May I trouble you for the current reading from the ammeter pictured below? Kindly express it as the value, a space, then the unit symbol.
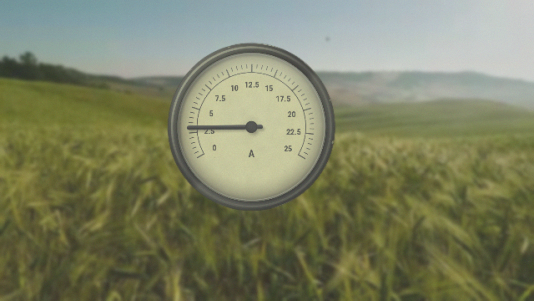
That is 3 A
